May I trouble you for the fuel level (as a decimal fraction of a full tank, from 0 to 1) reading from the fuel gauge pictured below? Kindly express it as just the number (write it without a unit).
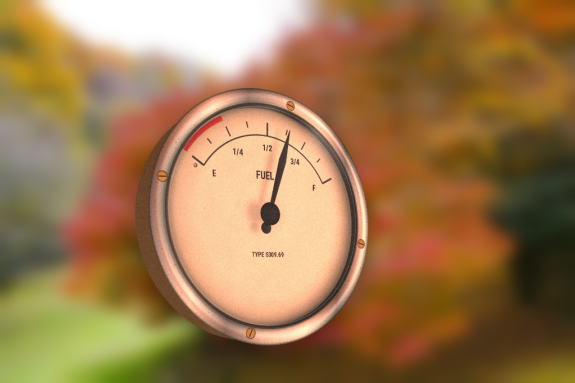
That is 0.625
